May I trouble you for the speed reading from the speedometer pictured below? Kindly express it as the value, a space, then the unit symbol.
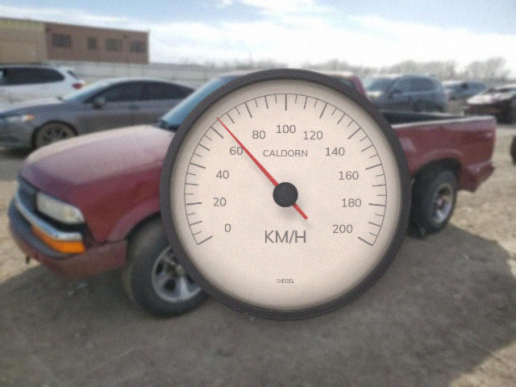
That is 65 km/h
